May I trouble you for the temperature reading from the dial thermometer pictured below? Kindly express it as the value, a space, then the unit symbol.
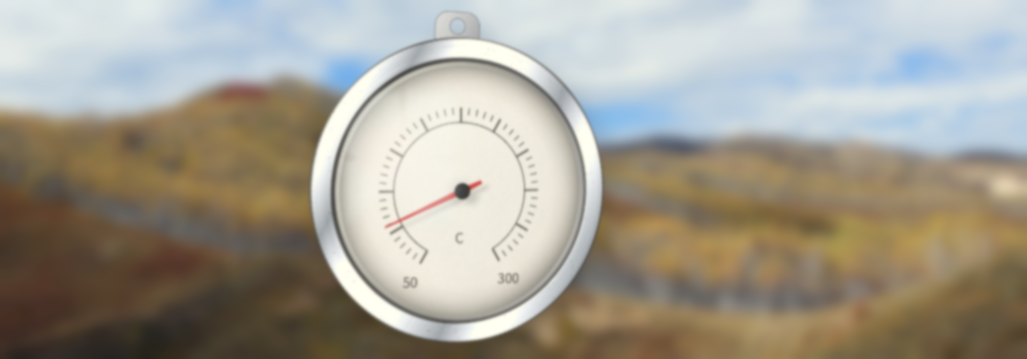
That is 80 °C
